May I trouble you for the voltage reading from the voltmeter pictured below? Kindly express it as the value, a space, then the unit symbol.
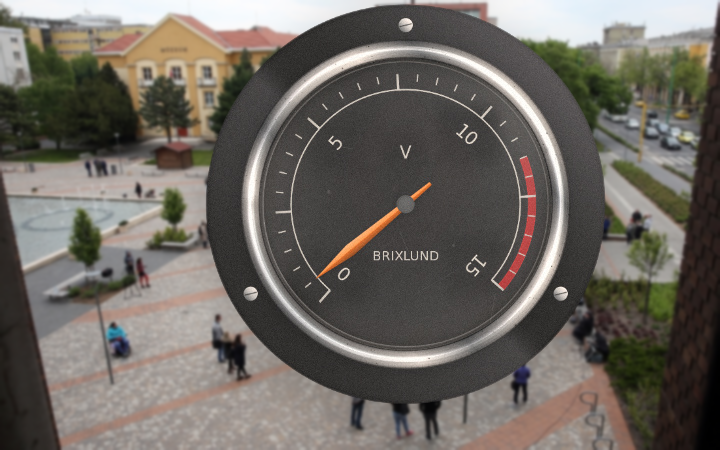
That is 0.5 V
